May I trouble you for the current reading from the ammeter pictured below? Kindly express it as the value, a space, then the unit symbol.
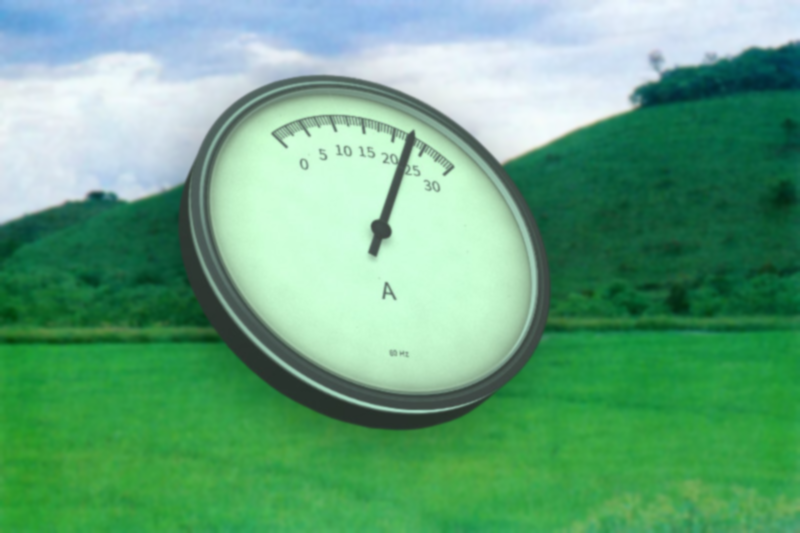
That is 22.5 A
